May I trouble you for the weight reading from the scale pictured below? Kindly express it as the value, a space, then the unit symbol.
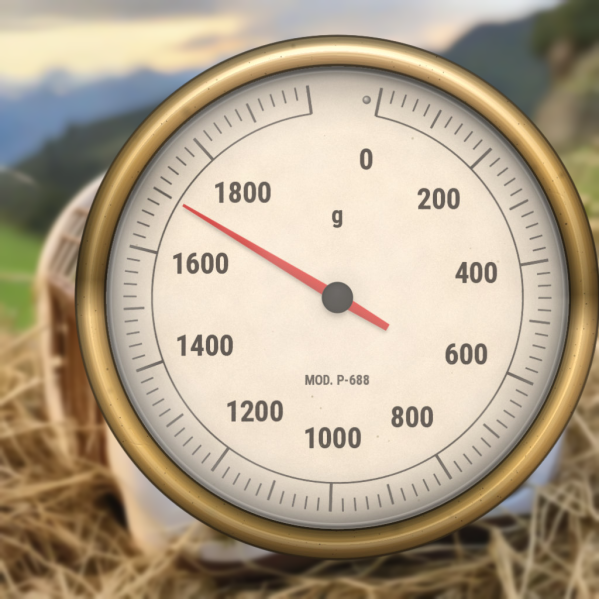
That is 1700 g
